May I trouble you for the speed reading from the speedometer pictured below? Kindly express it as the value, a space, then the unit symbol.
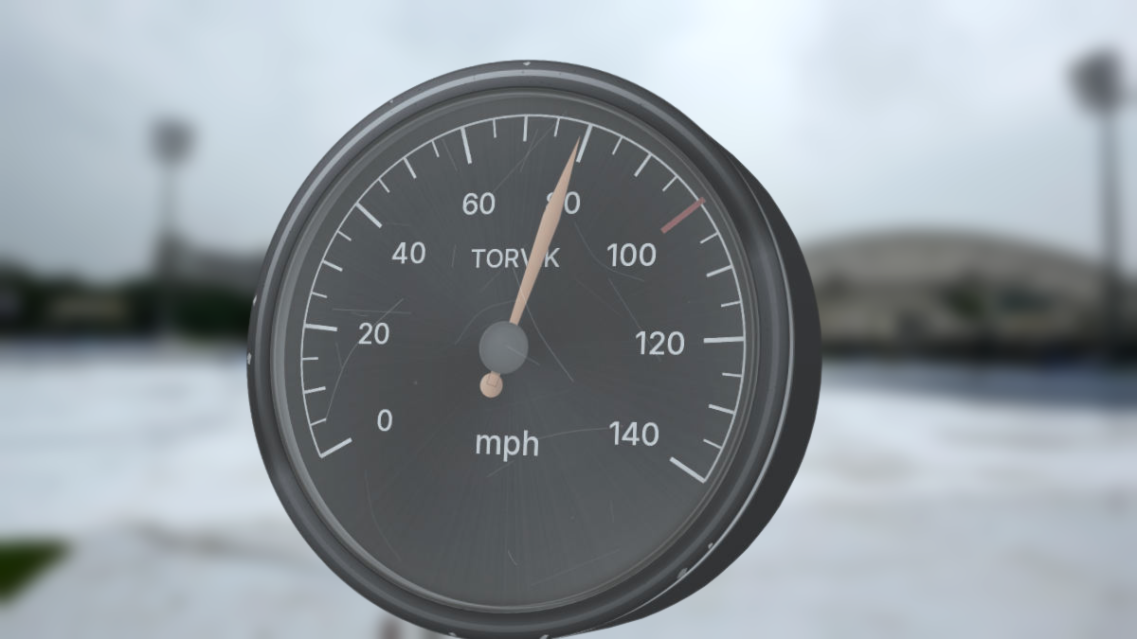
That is 80 mph
